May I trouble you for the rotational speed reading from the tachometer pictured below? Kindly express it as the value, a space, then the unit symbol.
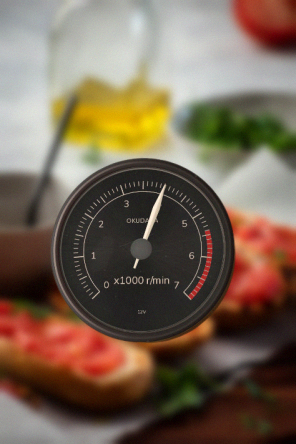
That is 4000 rpm
